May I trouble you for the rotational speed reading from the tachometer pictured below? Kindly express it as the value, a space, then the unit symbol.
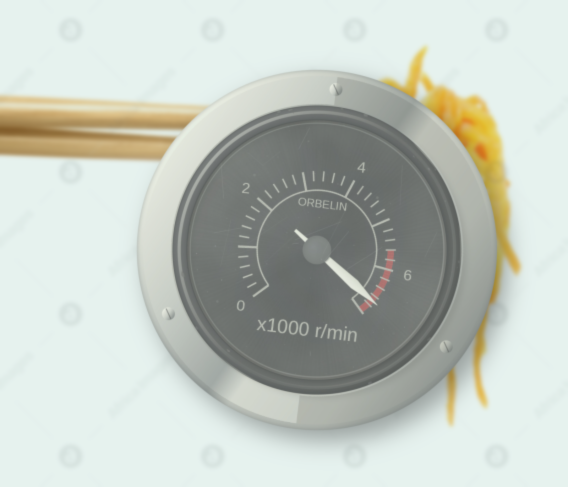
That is 6700 rpm
